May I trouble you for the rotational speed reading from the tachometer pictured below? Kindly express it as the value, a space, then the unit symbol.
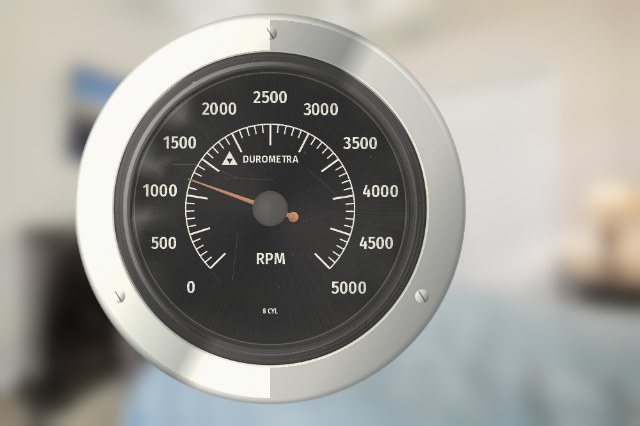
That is 1200 rpm
